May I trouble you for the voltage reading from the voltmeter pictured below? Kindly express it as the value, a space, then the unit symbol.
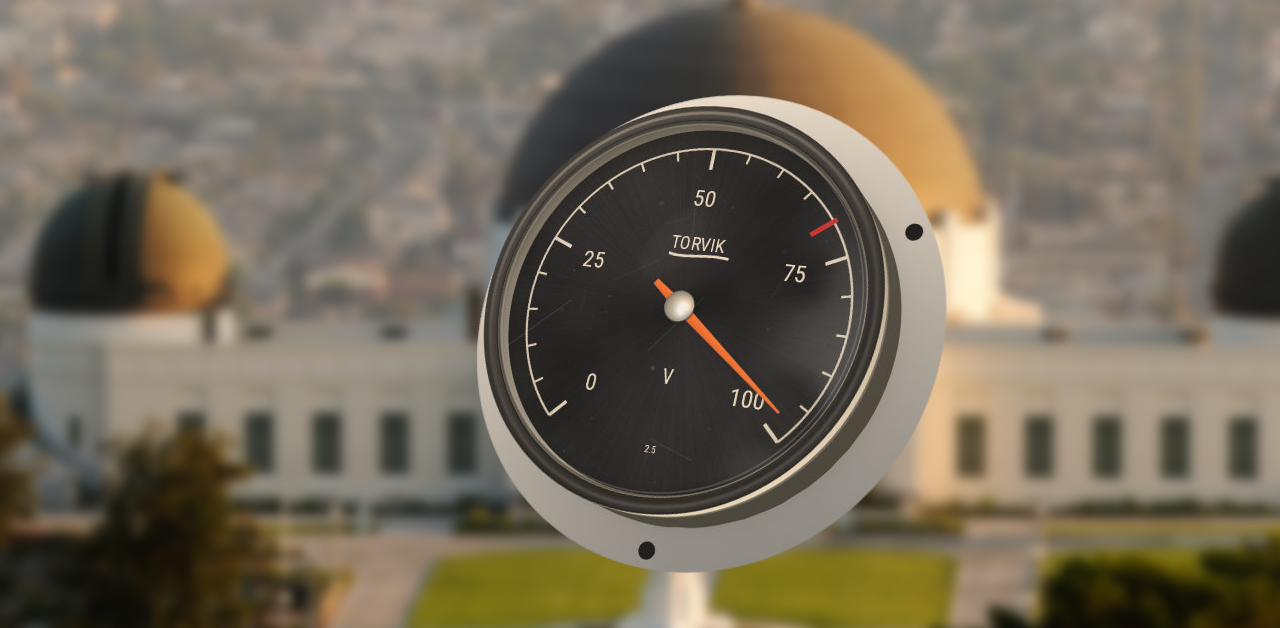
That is 97.5 V
